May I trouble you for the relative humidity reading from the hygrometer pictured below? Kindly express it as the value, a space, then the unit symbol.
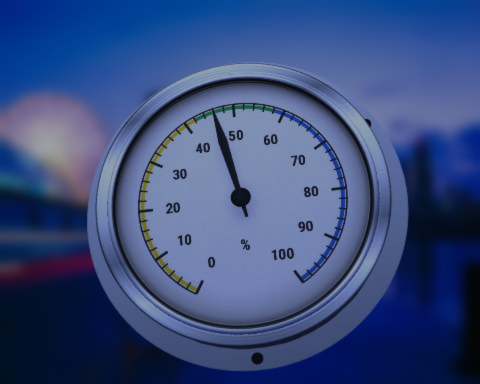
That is 46 %
